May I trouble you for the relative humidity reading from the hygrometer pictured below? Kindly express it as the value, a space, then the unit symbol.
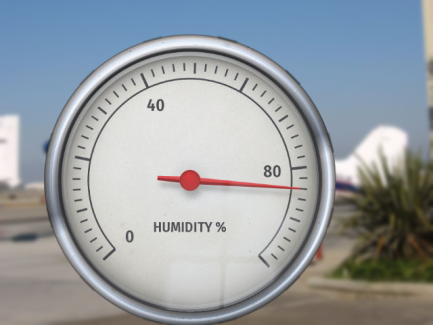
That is 84 %
